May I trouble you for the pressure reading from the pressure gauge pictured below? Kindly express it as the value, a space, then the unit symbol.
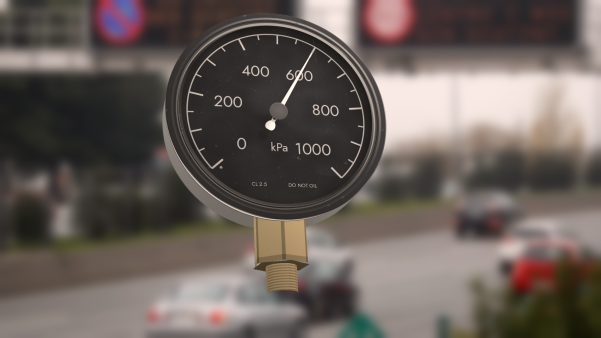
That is 600 kPa
